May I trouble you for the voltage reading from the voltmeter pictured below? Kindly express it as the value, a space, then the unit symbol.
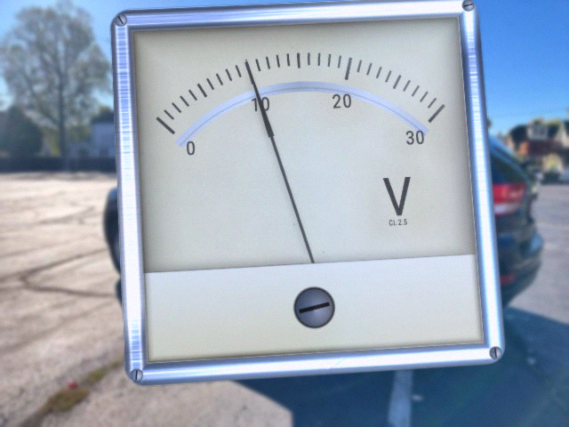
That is 10 V
